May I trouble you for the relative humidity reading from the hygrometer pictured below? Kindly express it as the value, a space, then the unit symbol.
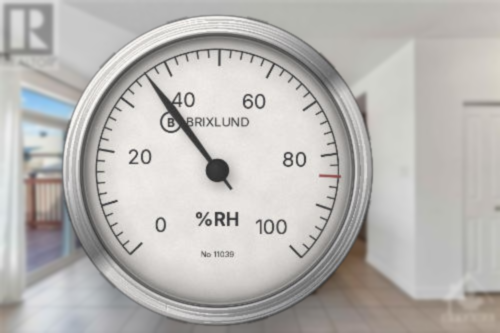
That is 36 %
